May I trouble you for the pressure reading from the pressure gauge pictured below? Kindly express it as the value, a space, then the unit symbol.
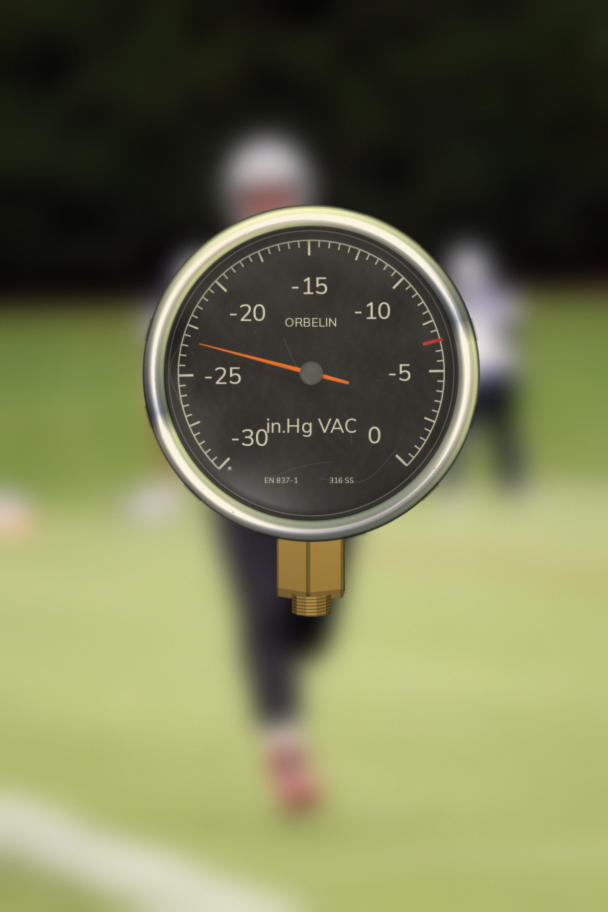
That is -23.25 inHg
